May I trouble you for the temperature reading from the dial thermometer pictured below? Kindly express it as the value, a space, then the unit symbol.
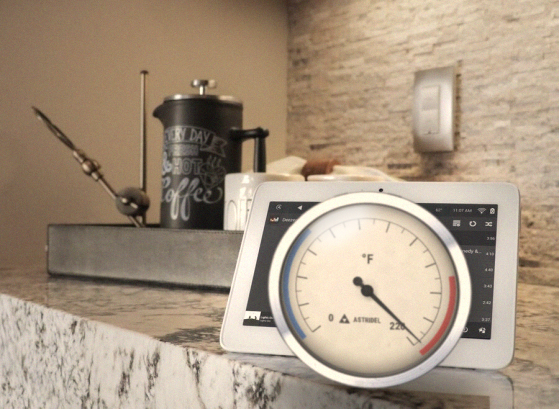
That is 215 °F
